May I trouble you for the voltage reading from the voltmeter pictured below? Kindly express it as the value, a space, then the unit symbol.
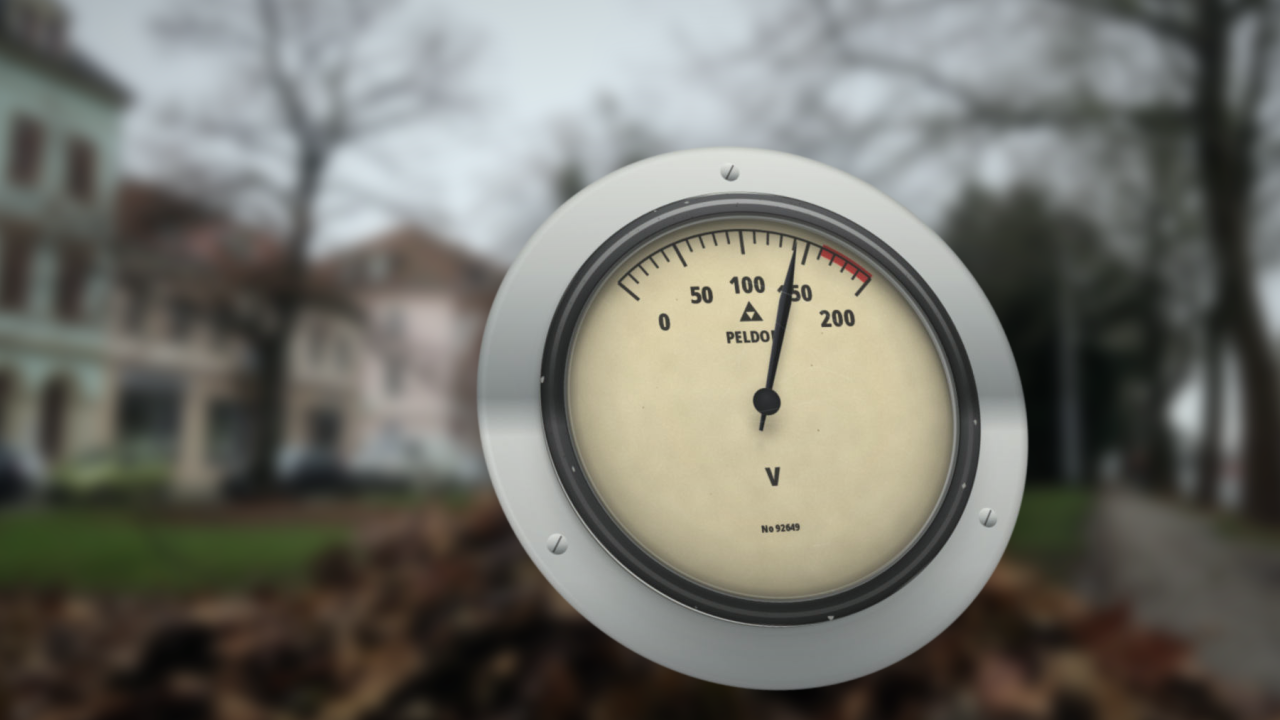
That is 140 V
